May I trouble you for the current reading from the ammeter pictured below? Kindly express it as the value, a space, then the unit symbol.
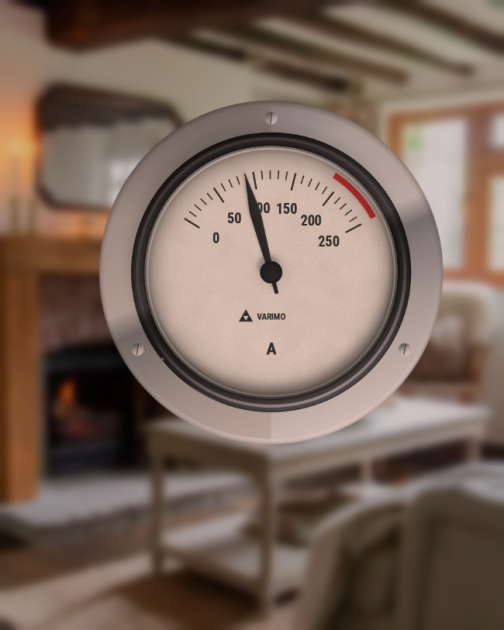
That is 90 A
